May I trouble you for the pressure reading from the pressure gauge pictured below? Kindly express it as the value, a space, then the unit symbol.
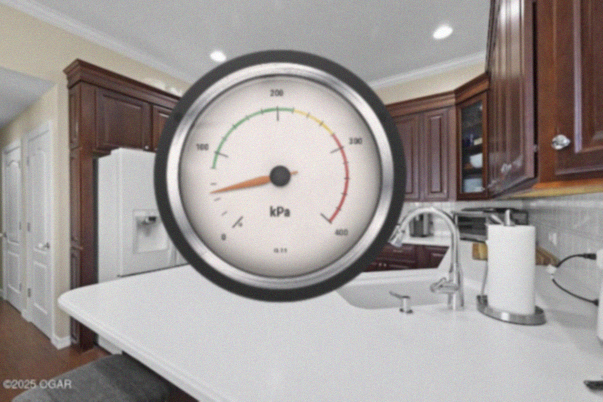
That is 50 kPa
